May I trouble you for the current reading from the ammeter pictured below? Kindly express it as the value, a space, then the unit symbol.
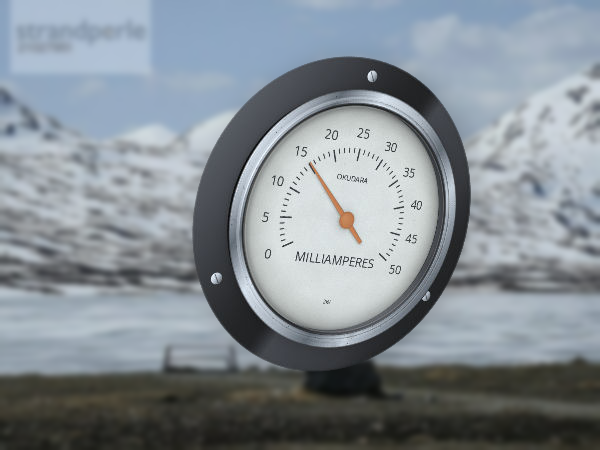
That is 15 mA
